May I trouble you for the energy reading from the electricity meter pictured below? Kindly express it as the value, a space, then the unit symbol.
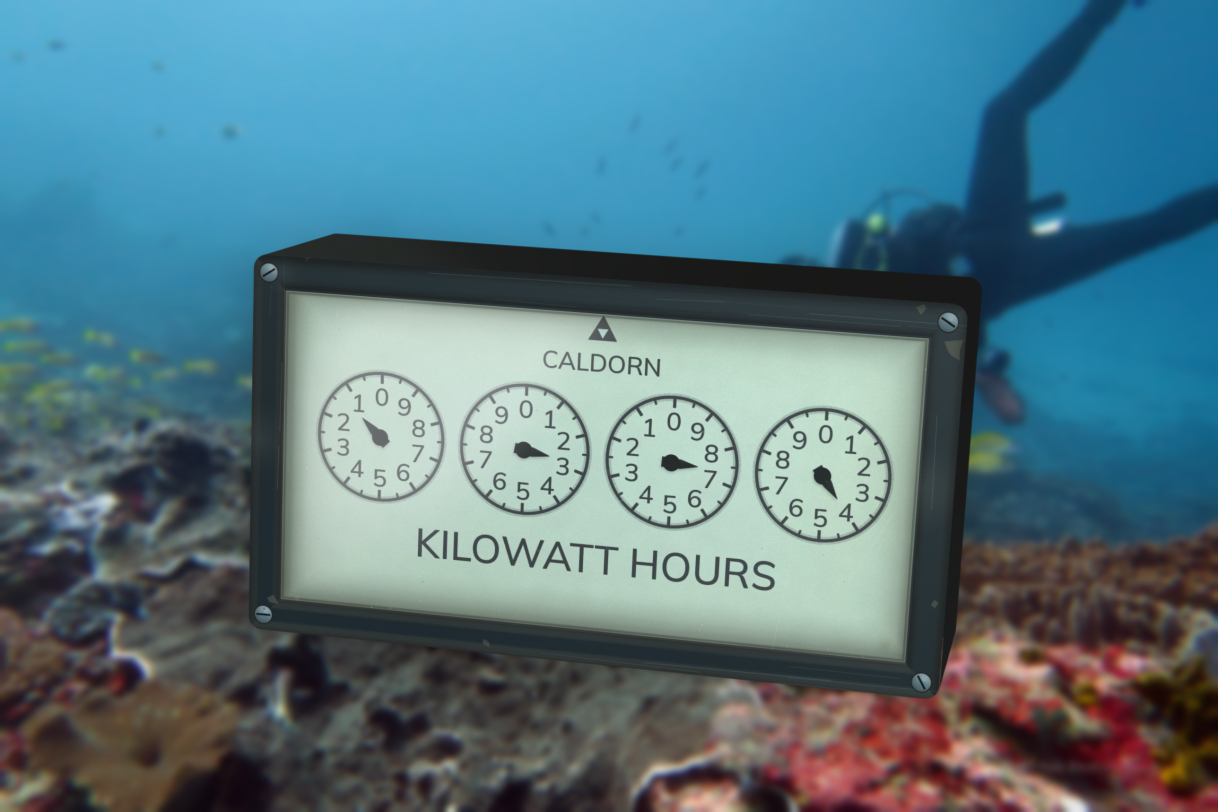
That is 1274 kWh
